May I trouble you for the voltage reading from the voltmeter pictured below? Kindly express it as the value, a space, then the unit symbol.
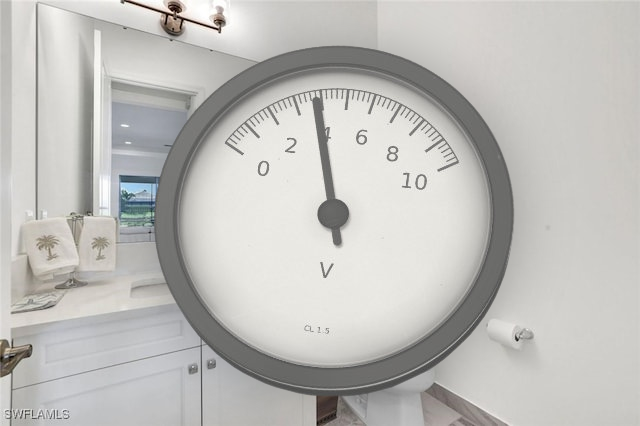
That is 3.8 V
